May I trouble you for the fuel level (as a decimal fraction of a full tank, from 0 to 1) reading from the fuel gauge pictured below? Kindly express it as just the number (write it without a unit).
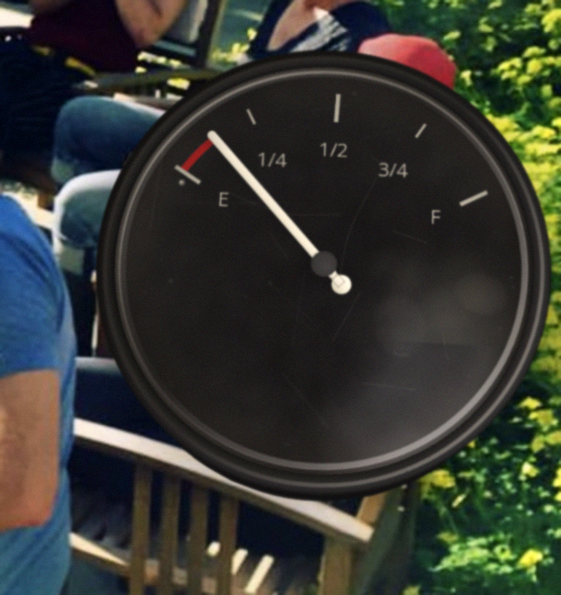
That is 0.125
